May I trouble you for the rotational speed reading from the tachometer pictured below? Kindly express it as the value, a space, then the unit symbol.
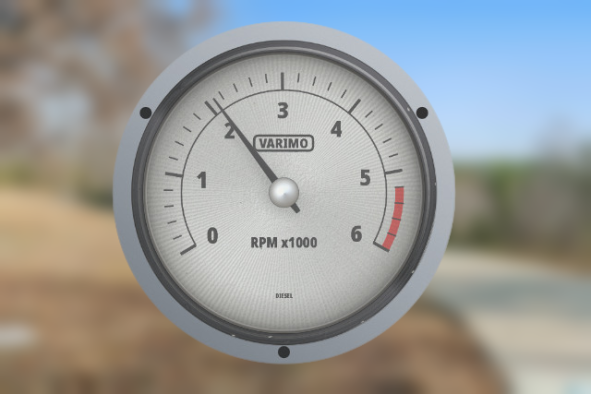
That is 2100 rpm
